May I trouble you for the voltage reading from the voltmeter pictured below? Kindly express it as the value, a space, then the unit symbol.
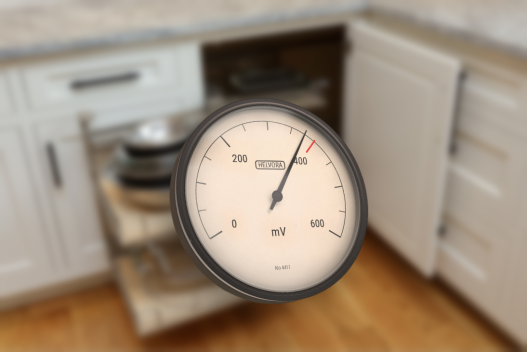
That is 375 mV
